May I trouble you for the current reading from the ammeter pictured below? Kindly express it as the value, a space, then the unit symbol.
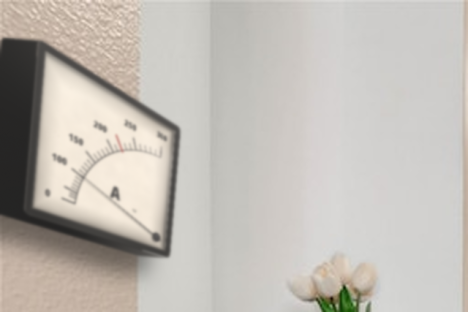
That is 100 A
